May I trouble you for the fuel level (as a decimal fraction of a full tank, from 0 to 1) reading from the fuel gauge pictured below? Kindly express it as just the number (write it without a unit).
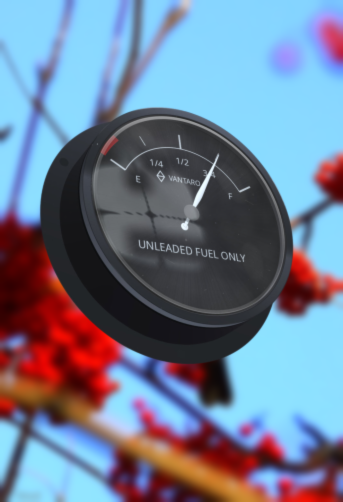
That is 0.75
